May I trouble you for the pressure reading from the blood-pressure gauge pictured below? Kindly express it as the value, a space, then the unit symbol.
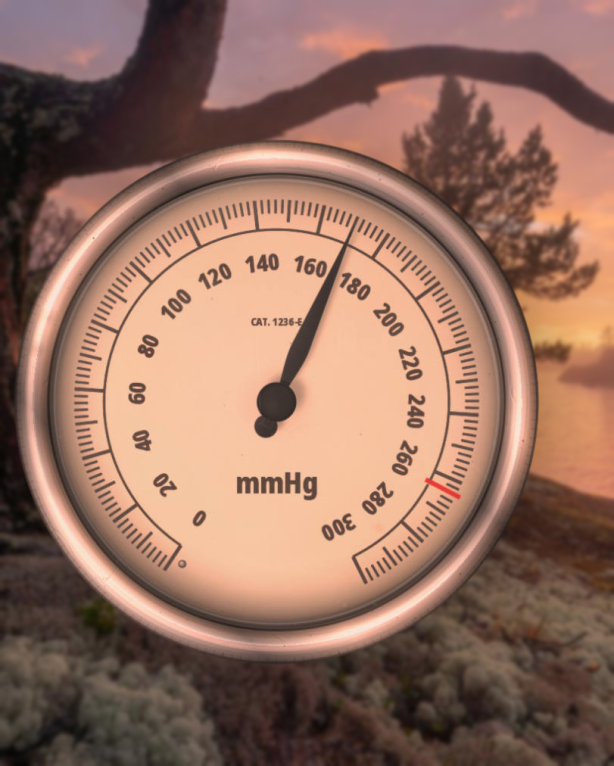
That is 170 mmHg
